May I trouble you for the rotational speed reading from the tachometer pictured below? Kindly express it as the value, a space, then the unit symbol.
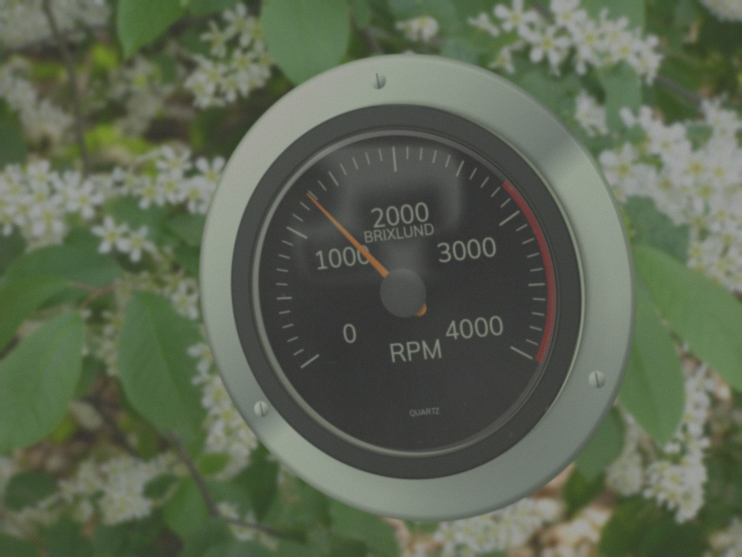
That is 1300 rpm
